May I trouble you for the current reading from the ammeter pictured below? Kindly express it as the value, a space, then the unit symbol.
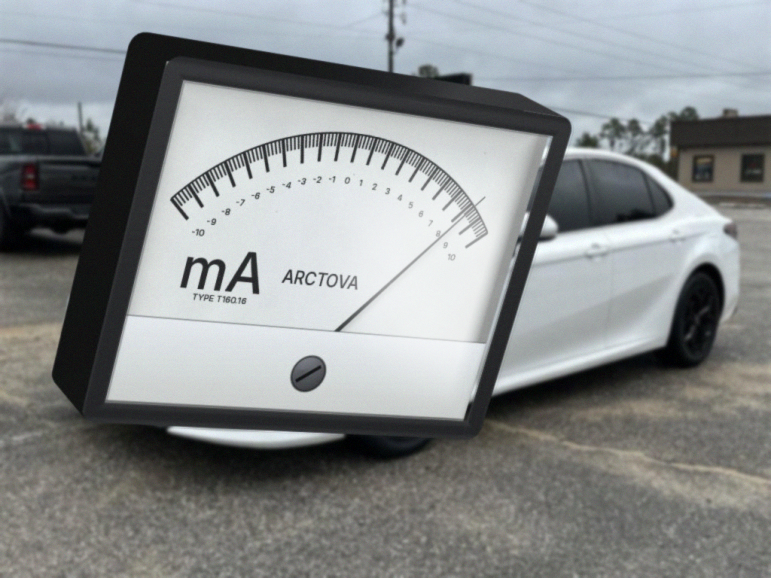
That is 8 mA
